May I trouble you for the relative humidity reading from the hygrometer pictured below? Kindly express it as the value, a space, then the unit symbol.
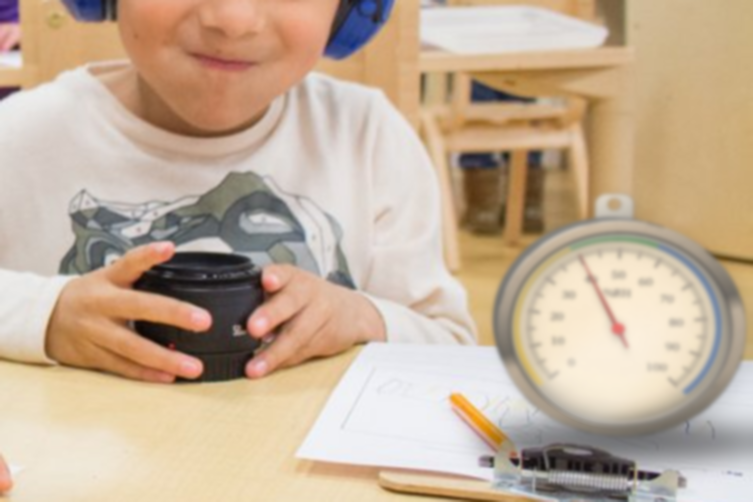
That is 40 %
